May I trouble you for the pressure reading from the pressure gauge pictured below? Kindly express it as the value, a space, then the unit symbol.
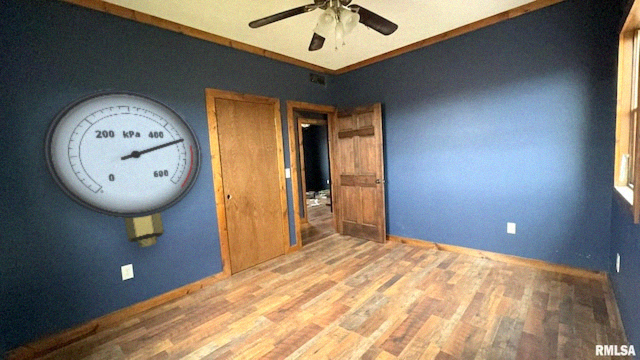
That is 460 kPa
